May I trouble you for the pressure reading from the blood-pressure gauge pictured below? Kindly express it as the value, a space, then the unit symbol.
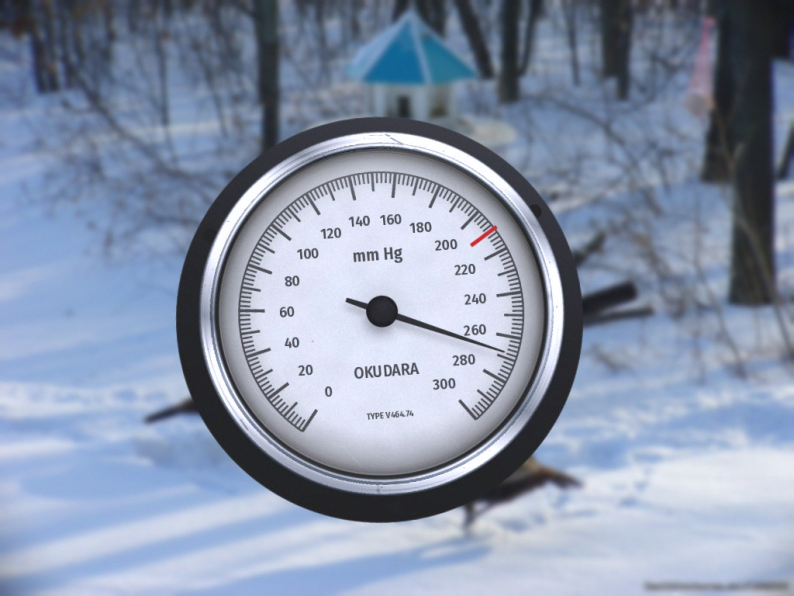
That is 268 mmHg
